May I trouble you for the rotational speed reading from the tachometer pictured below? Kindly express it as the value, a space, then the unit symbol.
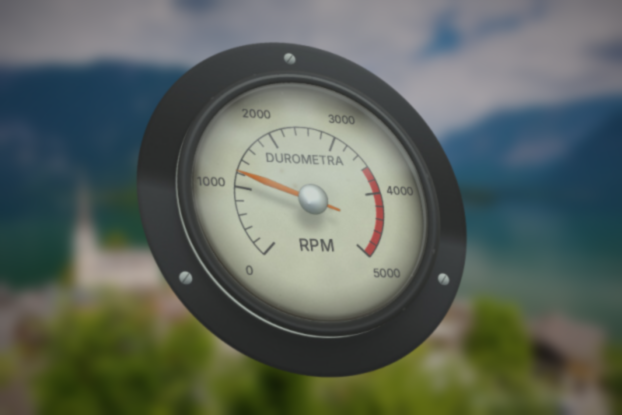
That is 1200 rpm
